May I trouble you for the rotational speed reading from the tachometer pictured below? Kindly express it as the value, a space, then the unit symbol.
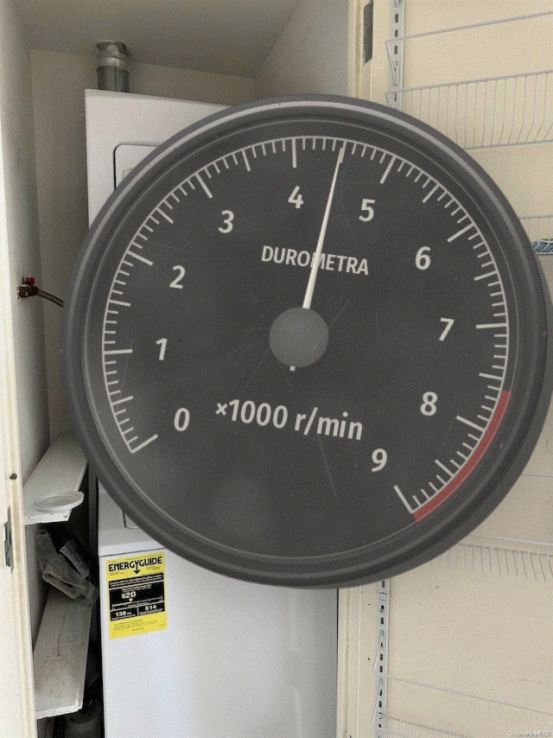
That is 4500 rpm
